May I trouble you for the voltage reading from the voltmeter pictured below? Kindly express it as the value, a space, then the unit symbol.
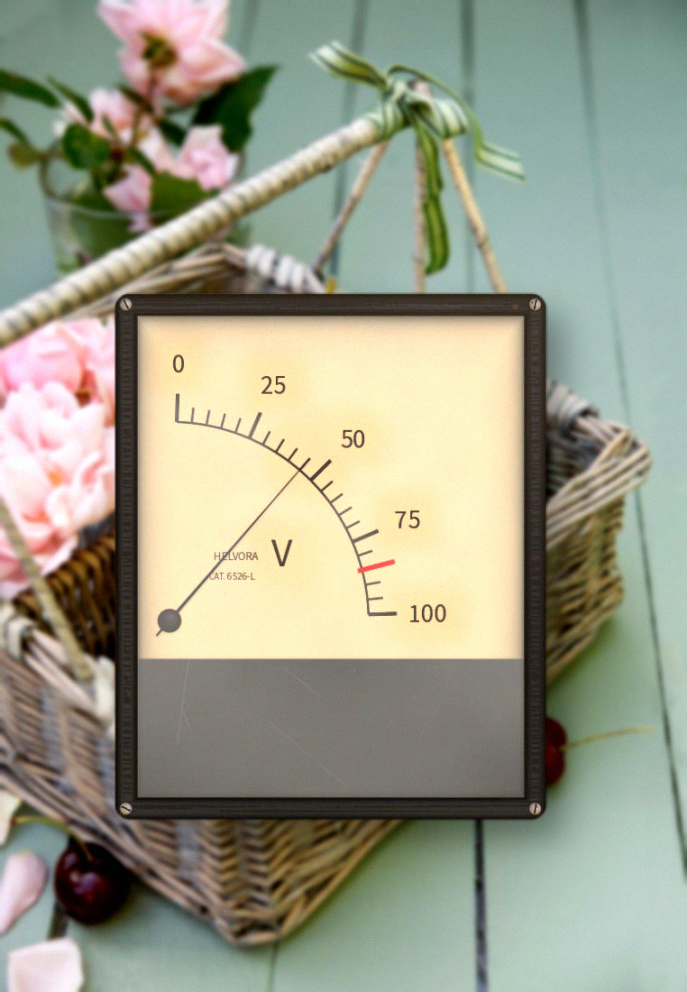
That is 45 V
